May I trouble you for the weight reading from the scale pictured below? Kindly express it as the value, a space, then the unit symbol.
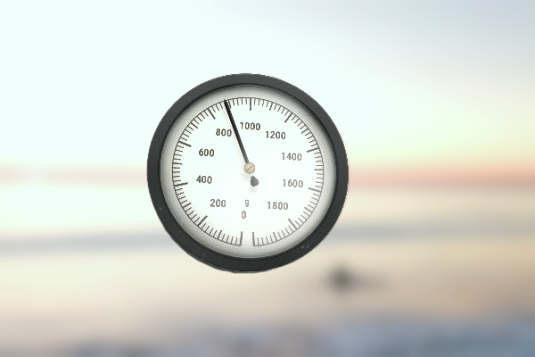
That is 880 g
